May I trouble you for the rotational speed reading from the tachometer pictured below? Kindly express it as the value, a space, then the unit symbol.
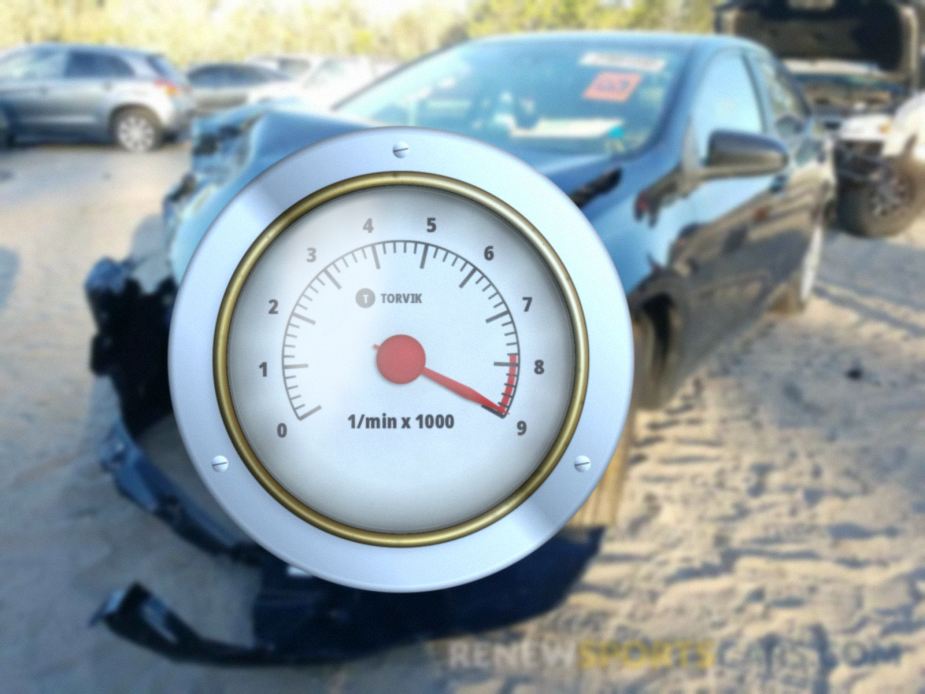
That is 8900 rpm
